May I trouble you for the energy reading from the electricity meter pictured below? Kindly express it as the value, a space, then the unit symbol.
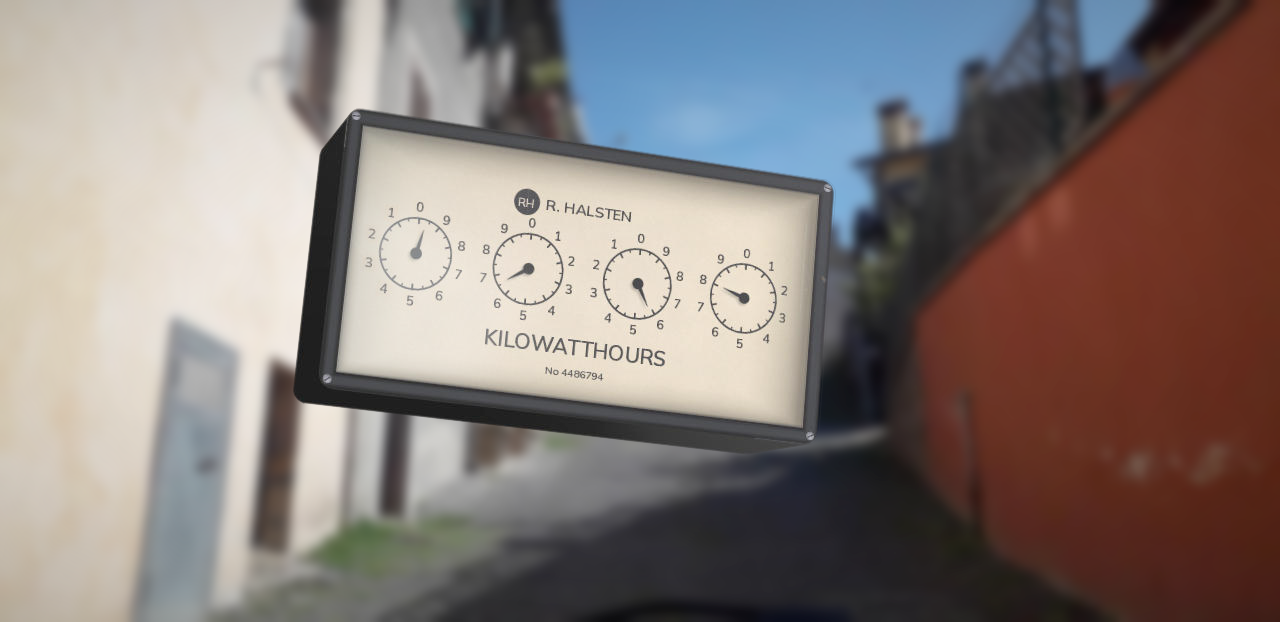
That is 9658 kWh
